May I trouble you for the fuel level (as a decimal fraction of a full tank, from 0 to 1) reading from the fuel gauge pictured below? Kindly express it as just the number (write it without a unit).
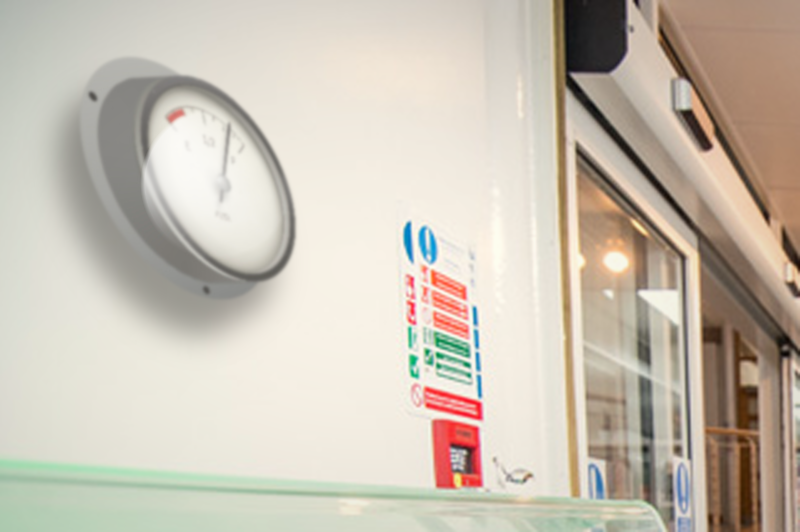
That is 0.75
